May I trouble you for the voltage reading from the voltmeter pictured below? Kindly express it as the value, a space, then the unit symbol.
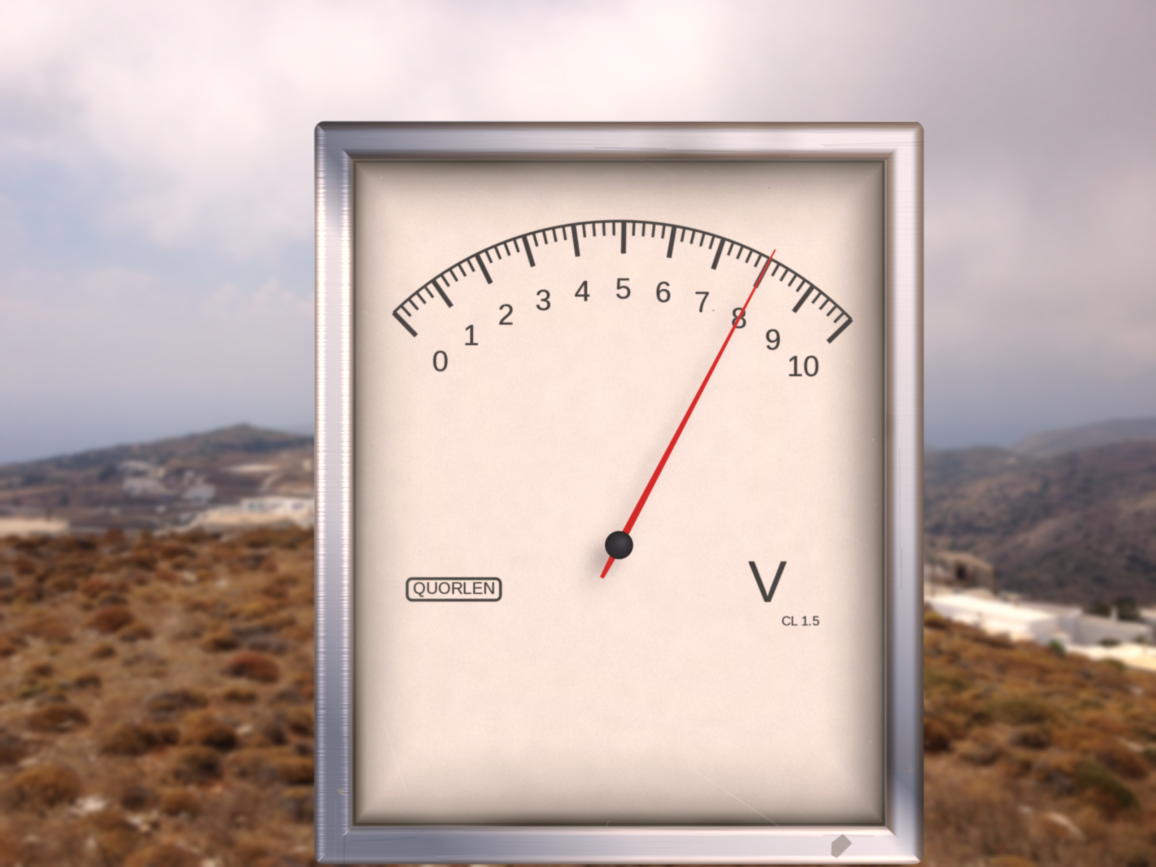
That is 8 V
